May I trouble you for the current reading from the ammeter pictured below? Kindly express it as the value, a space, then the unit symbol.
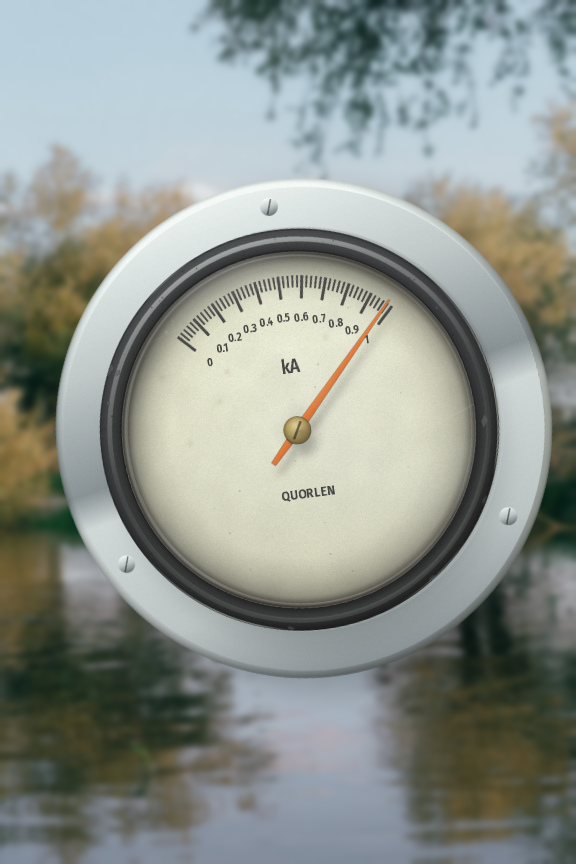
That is 0.98 kA
